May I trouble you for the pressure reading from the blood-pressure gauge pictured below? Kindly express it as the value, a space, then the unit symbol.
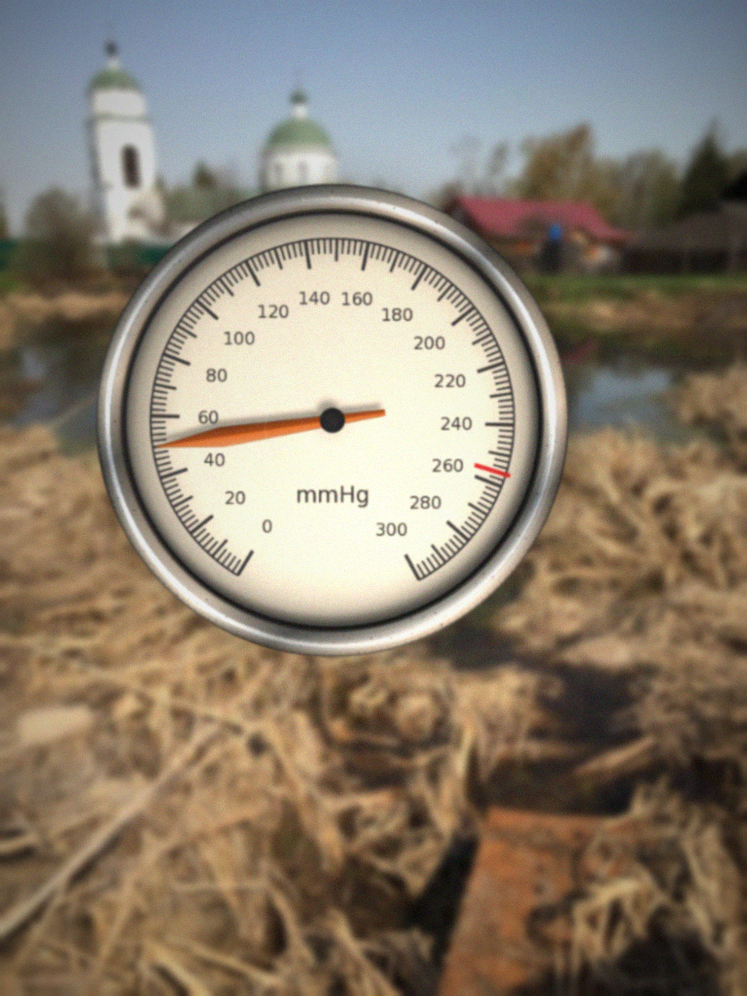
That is 50 mmHg
